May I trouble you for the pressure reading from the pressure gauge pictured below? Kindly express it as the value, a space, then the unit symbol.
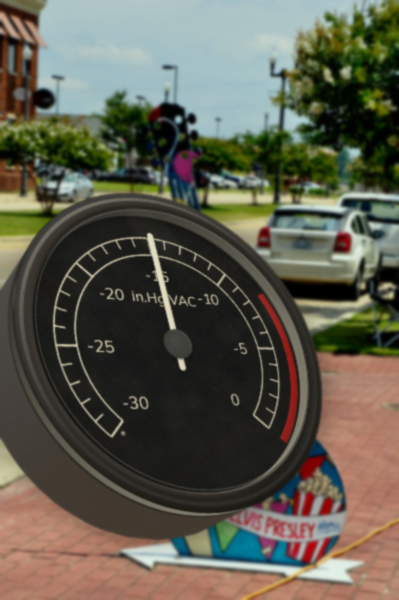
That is -15 inHg
